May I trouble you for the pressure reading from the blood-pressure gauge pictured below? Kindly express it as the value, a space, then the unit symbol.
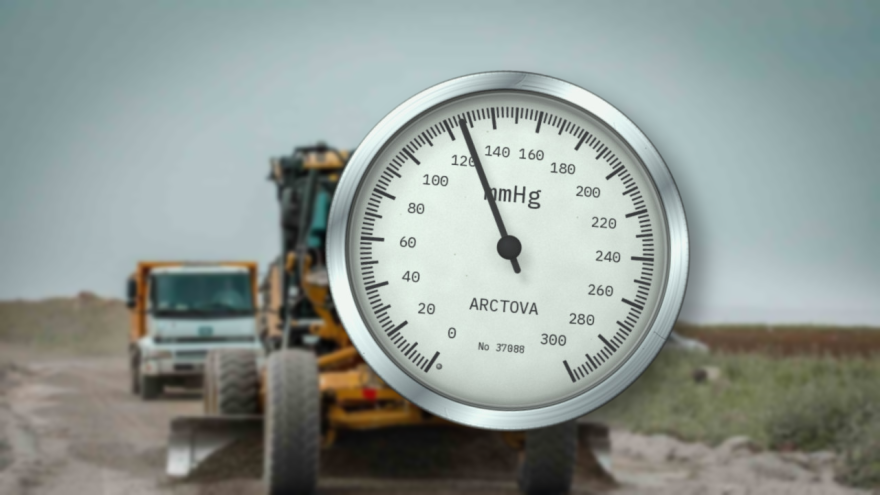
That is 126 mmHg
